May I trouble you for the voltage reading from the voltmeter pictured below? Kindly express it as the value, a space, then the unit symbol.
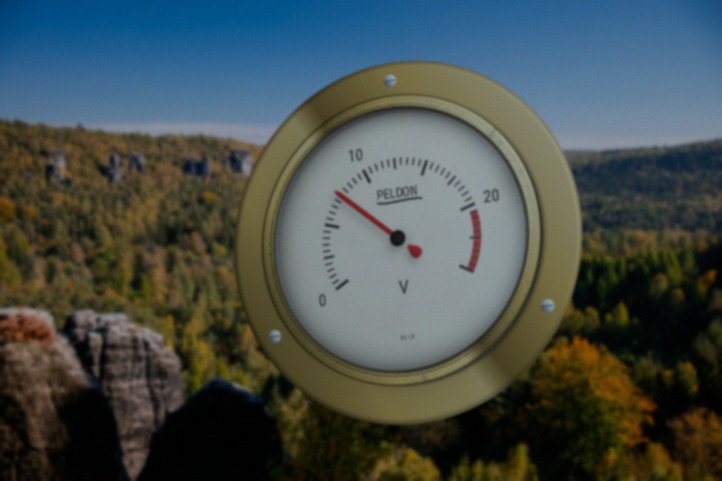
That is 7.5 V
